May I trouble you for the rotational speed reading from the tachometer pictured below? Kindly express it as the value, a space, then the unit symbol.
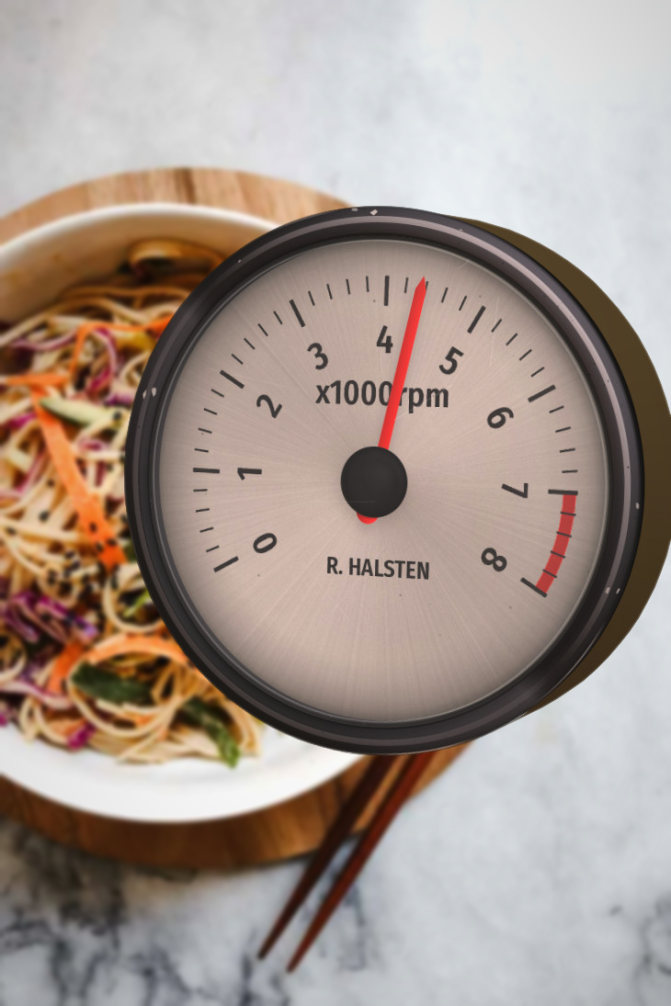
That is 4400 rpm
